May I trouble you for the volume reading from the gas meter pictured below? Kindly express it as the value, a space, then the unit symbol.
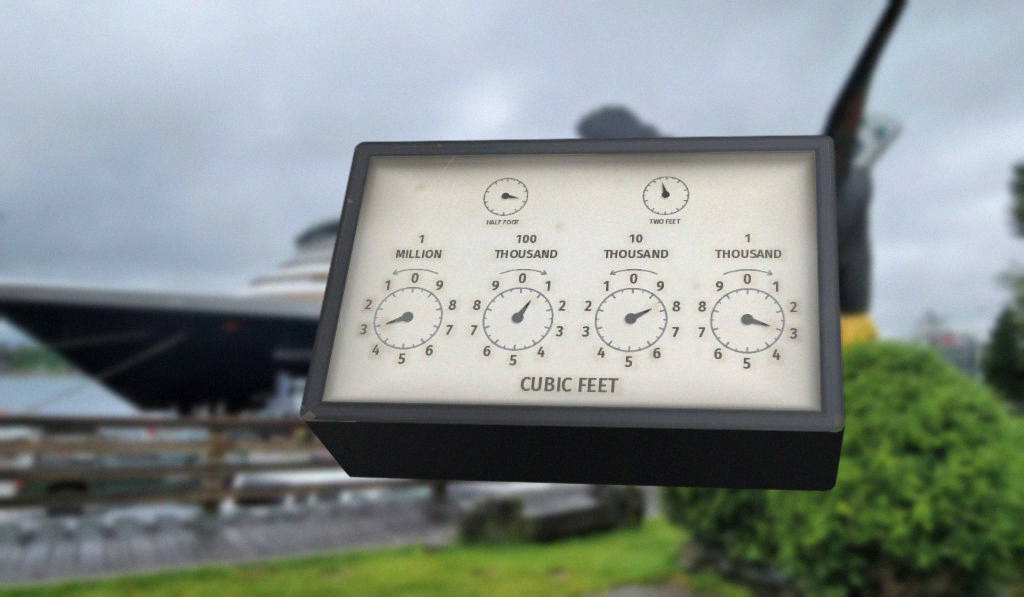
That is 308300 ft³
